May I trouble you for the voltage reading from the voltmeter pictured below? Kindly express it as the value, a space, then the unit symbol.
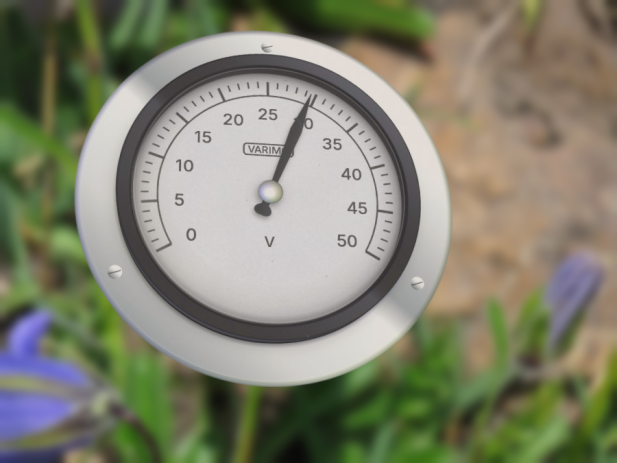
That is 29.5 V
